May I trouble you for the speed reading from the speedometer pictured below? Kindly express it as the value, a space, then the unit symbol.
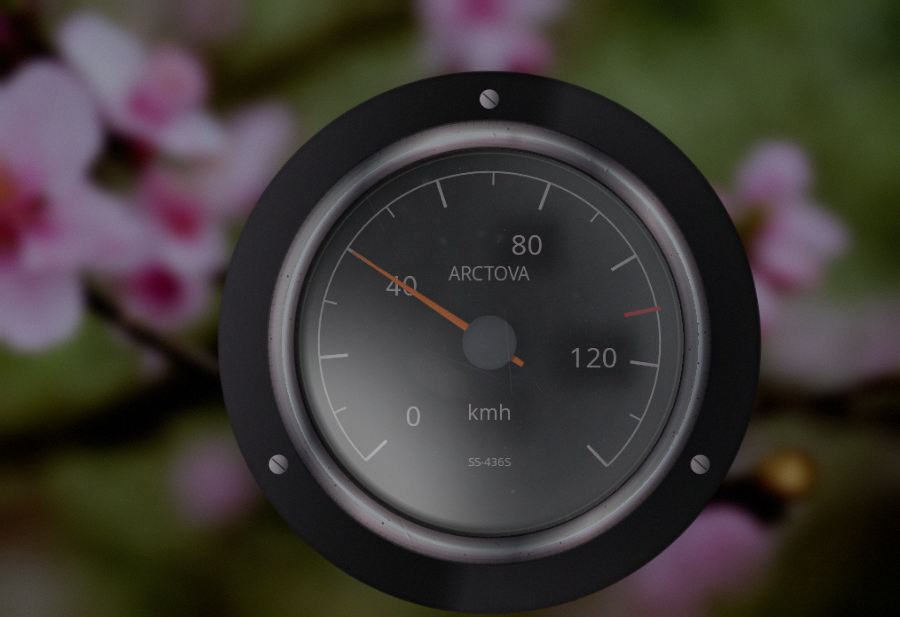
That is 40 km/h
